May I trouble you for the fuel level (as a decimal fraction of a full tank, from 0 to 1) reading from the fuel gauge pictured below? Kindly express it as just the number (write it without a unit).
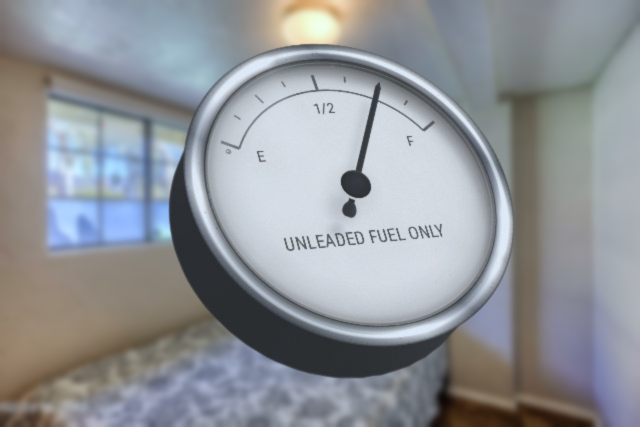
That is 0.75
